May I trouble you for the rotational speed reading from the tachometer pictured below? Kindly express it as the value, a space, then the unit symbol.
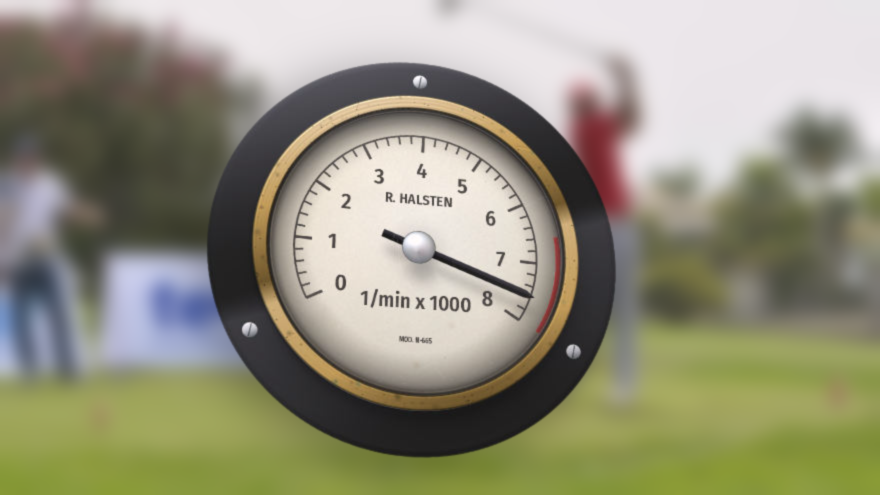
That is 7600 rpm
